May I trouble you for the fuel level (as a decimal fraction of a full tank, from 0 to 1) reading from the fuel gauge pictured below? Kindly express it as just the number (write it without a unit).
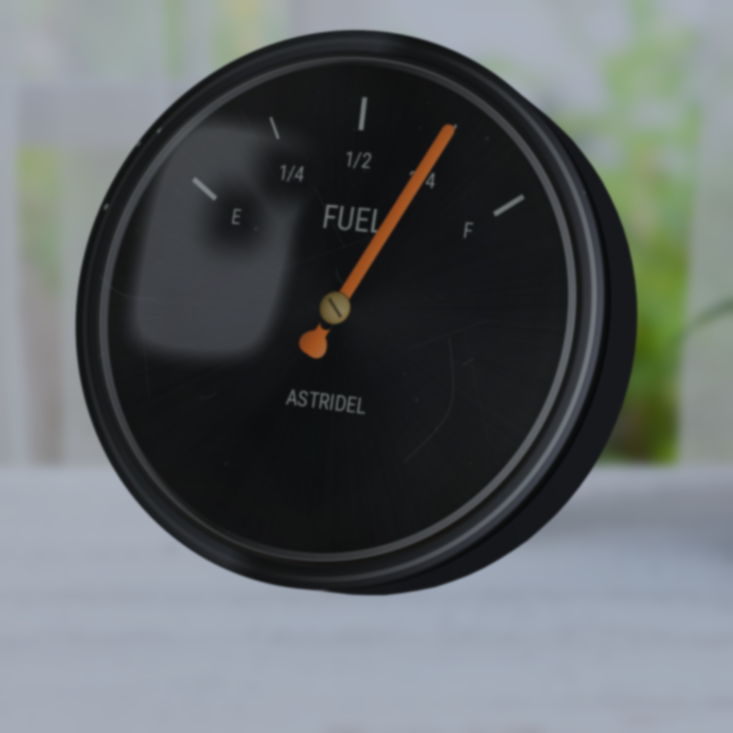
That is 0.75
